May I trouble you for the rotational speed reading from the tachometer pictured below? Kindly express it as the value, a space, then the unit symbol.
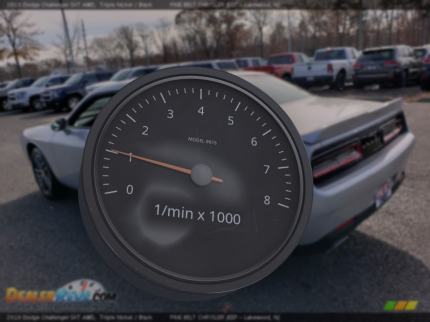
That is 1000 rpm
